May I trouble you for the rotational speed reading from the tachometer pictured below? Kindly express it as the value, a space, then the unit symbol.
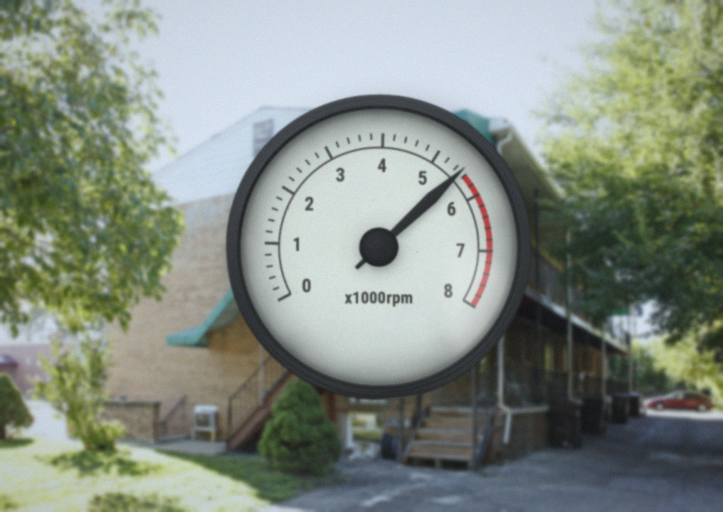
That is 5500 rpm
